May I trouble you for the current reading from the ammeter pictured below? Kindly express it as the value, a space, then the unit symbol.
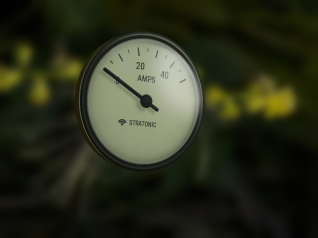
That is 0 A
